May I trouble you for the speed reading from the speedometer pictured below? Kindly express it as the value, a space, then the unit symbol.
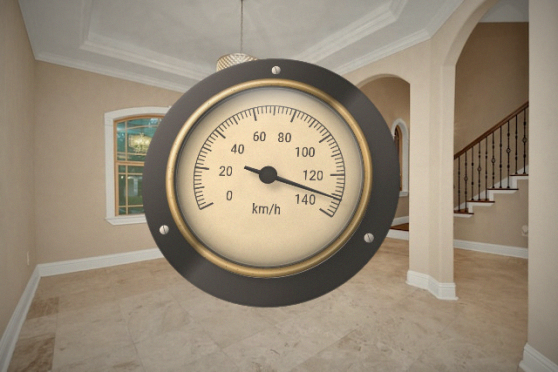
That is 132 km/h
